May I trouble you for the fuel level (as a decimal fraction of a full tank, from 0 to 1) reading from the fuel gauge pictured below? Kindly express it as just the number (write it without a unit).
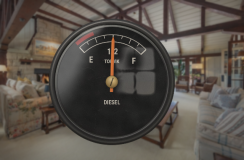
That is 0.5
